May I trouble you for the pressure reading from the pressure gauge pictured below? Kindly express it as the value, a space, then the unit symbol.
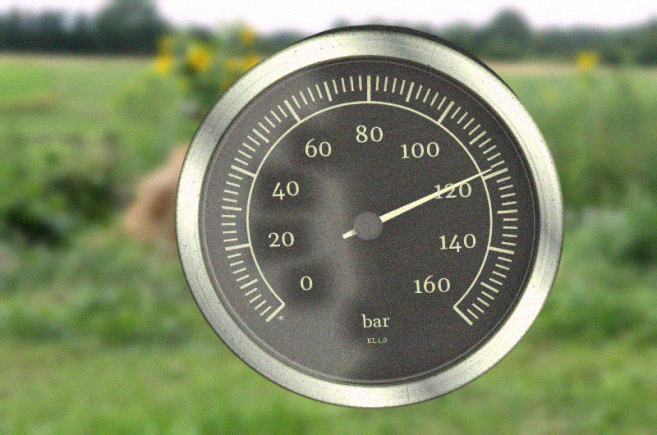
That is 118 bar
